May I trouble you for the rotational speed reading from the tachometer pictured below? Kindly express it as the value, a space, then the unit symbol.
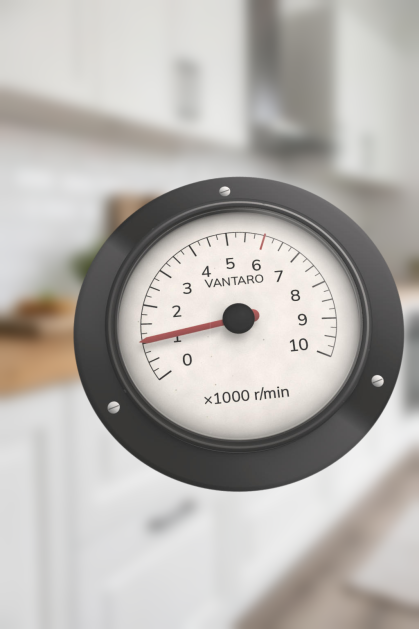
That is 1000 rpm
